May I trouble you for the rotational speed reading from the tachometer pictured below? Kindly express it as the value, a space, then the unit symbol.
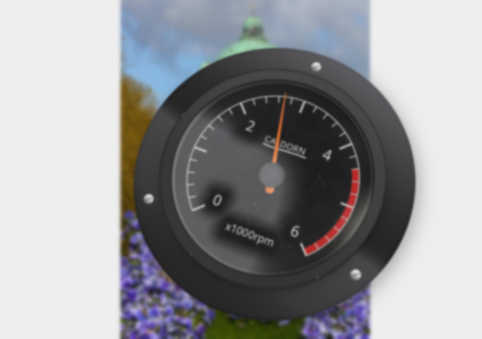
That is 2700 rpm
